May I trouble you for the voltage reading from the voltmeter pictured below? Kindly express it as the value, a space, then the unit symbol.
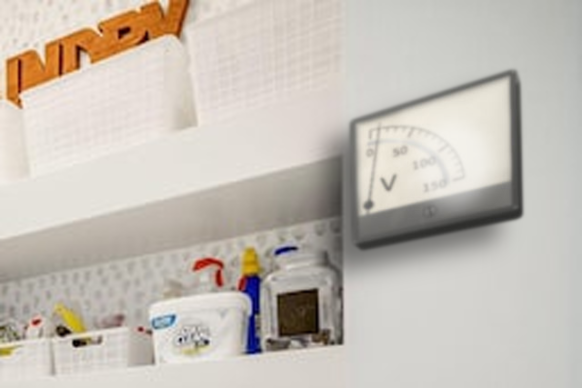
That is 10 V
